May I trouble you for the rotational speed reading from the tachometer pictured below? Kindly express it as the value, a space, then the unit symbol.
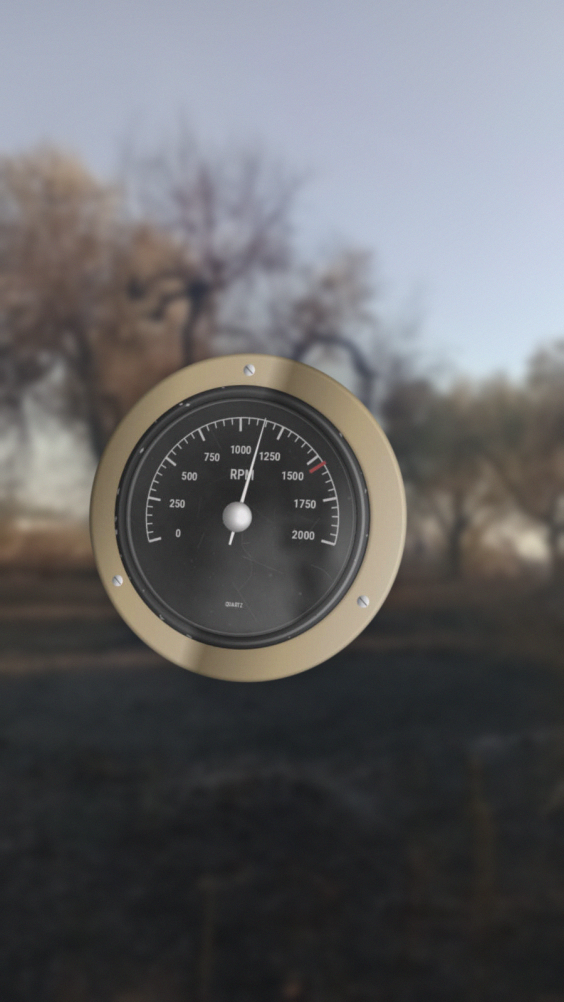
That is 1150 rpm
